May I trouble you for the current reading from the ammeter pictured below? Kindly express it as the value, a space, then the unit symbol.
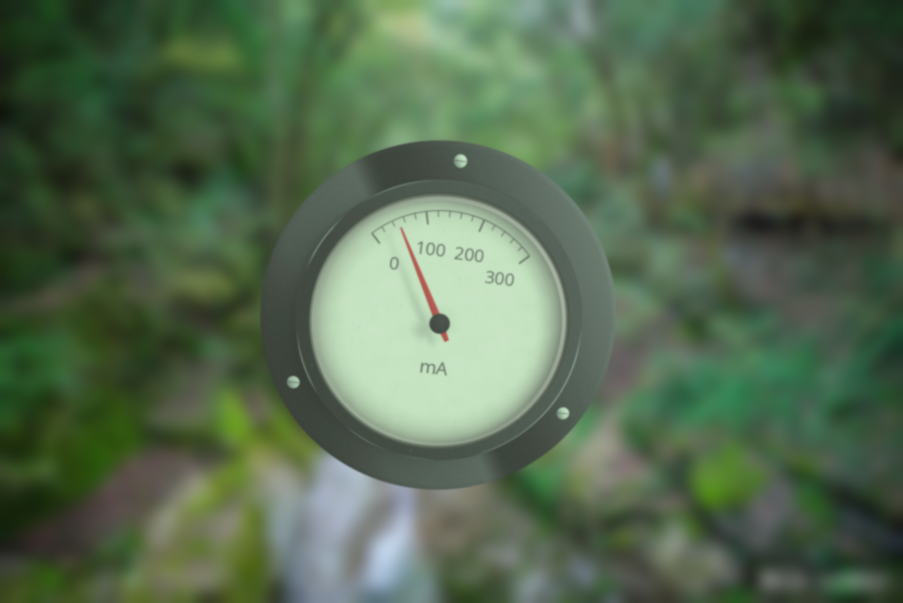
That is 50 mA
